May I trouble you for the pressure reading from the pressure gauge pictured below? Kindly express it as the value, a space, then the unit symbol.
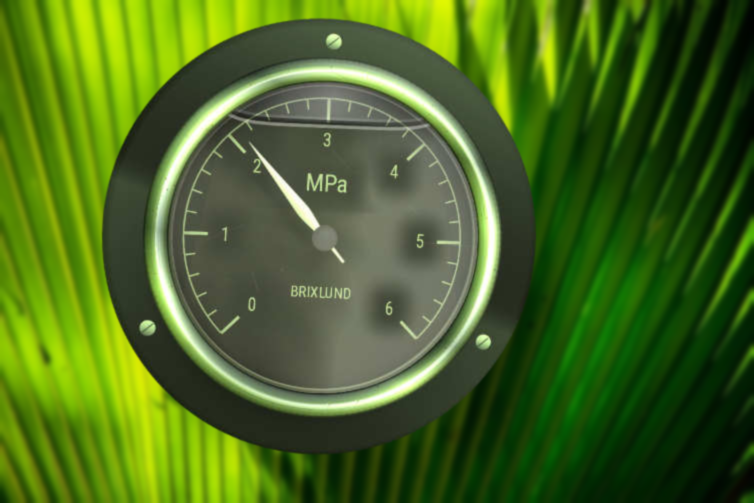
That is 2.1 MPa
